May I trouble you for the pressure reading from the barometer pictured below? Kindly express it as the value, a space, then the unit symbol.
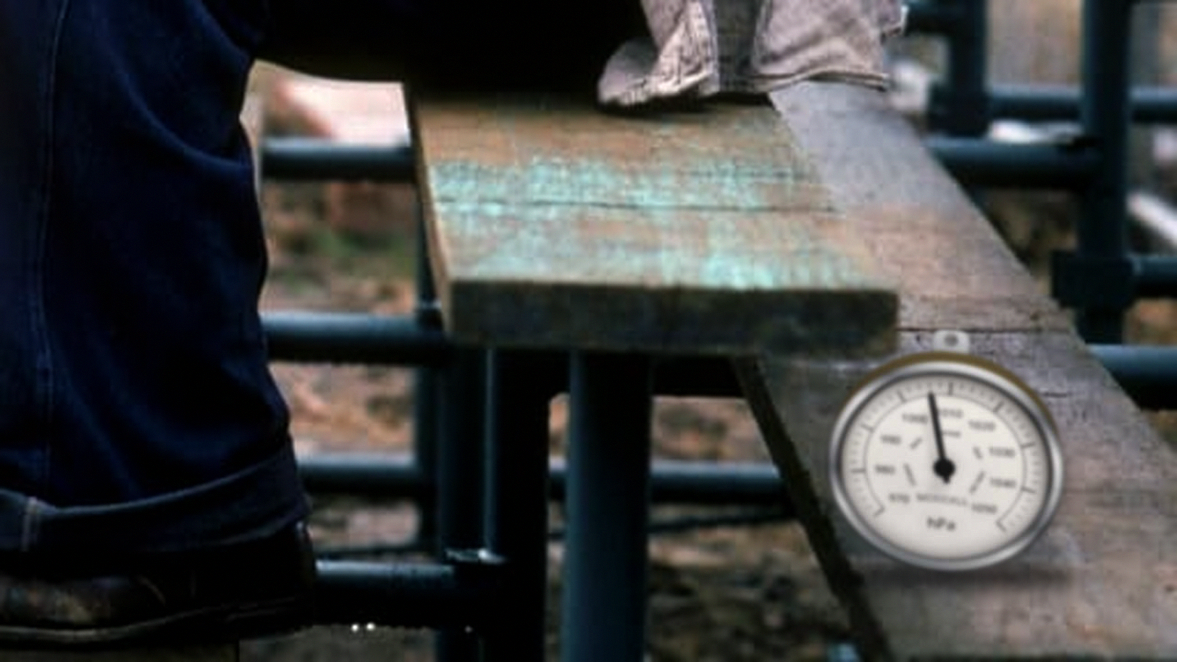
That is 1006 hPa
